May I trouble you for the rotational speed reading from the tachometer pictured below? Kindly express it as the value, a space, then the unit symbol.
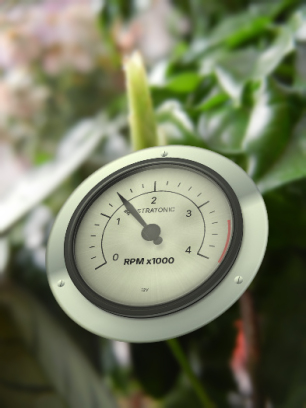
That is 1400 rpm
